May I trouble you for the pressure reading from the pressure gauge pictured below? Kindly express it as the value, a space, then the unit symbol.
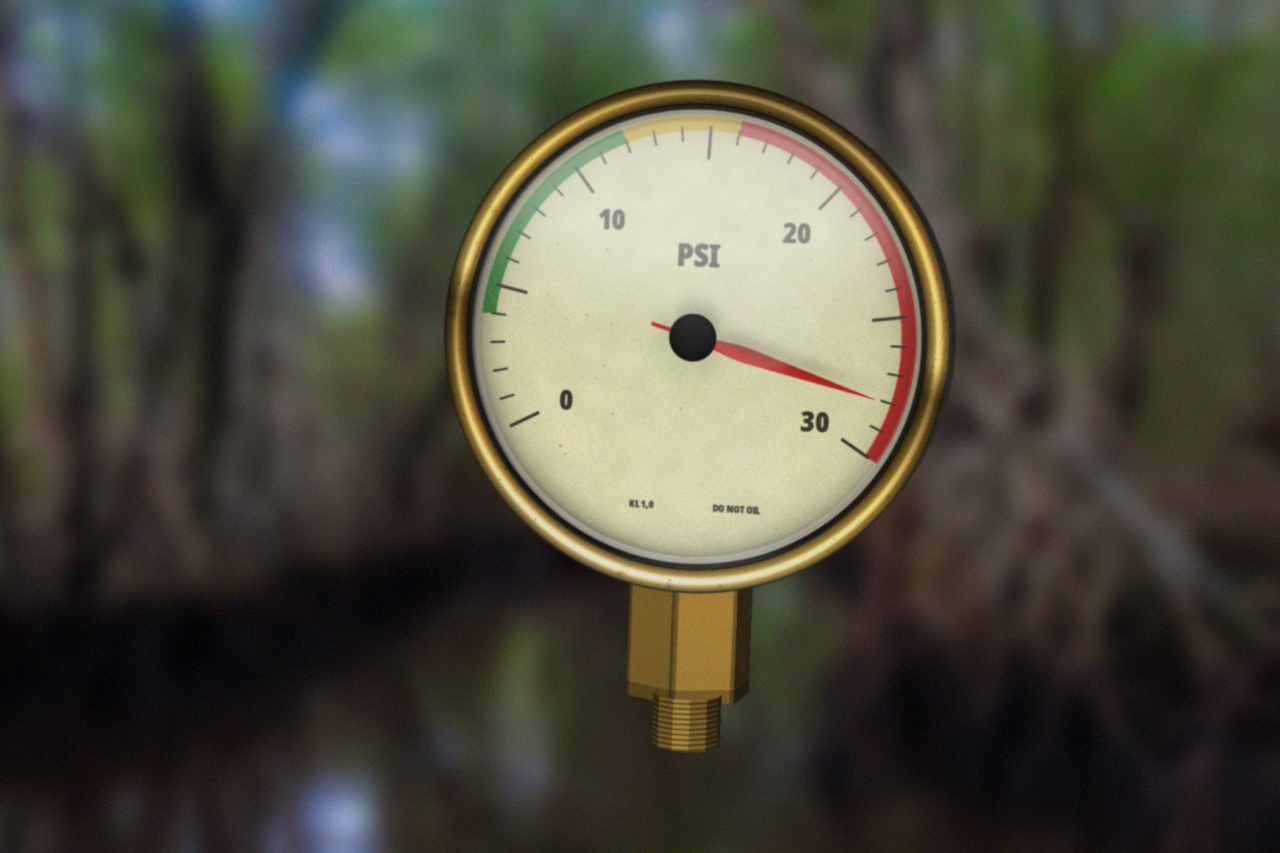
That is 28 psi
